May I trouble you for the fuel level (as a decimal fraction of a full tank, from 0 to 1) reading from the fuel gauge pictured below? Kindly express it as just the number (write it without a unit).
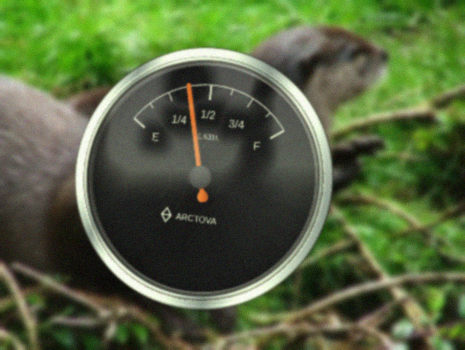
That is 0.375
